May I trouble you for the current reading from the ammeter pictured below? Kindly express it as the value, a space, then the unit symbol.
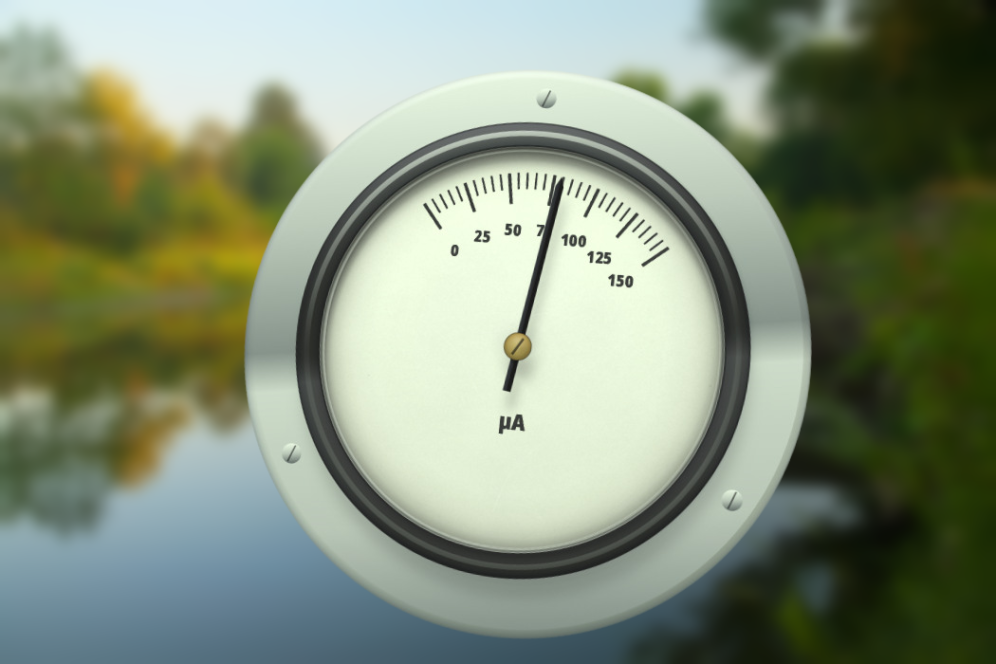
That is 80 µA
